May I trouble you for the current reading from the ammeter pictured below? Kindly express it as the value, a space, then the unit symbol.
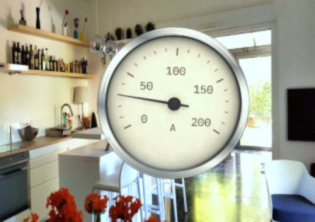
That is 30 A
